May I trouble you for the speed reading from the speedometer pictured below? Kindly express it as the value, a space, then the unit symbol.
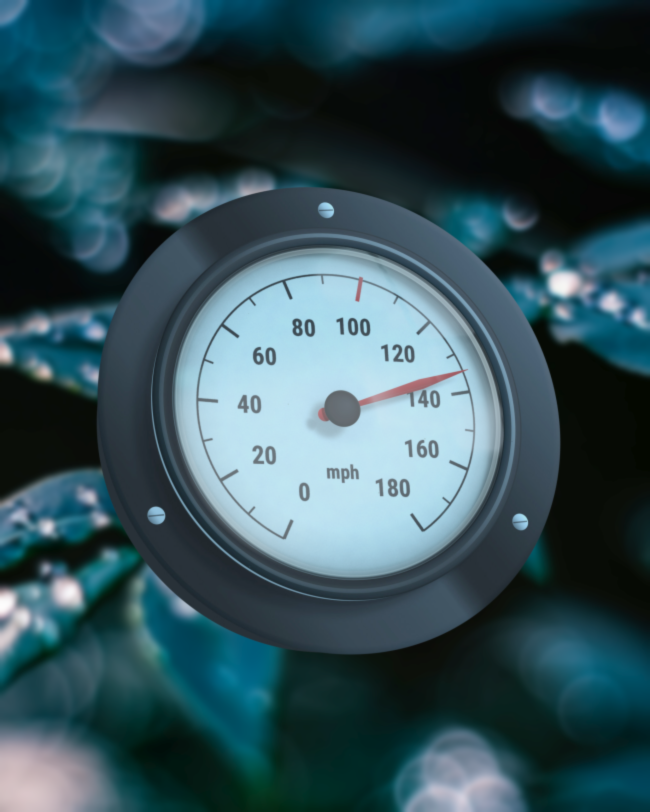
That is 135 mph
